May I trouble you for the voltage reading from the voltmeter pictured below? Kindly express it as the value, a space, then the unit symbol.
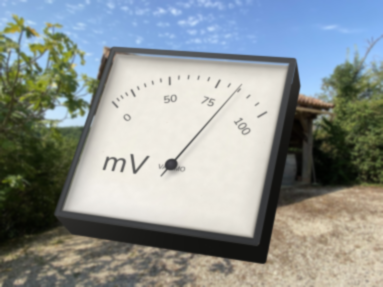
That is 85 mV
